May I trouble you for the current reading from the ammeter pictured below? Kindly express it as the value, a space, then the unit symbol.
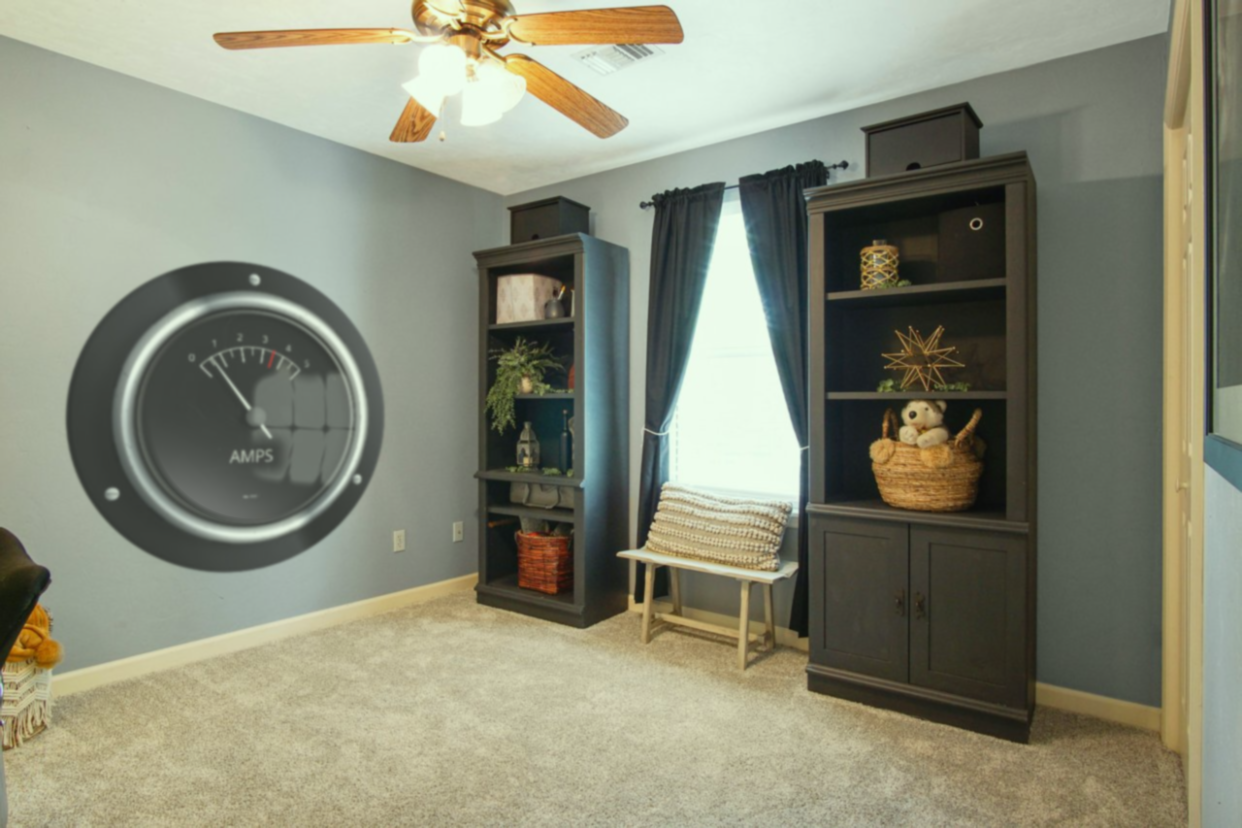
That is 0.5 A
